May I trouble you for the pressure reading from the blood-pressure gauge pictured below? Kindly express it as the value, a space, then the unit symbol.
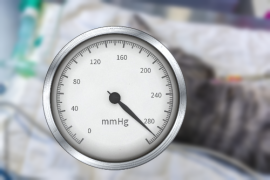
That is 290 mmHg
